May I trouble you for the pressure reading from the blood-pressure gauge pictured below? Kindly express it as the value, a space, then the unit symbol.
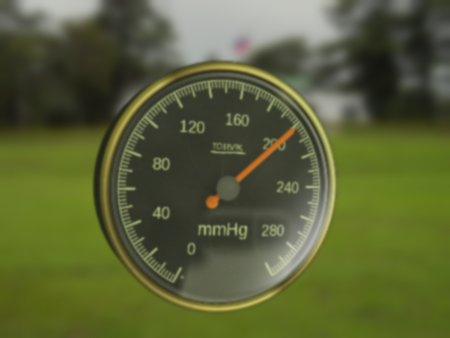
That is 200 mmHg
